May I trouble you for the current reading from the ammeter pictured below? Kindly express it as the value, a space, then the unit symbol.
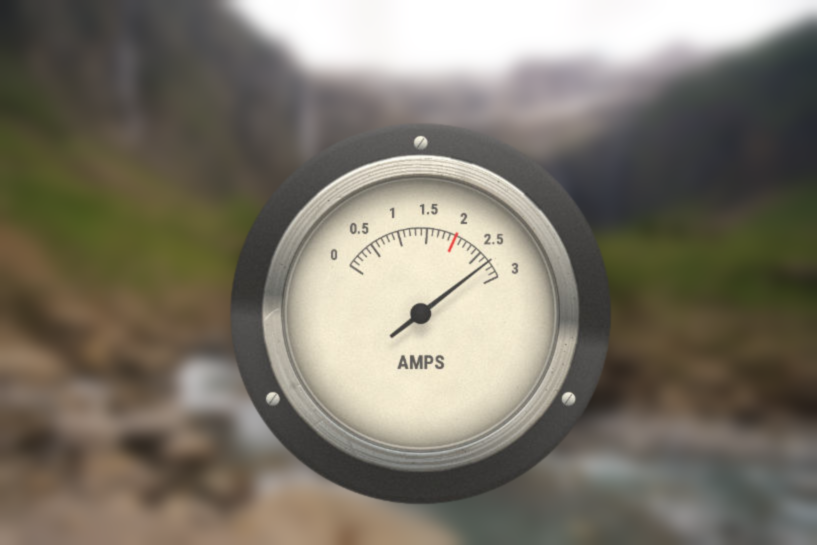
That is 2.7 A
